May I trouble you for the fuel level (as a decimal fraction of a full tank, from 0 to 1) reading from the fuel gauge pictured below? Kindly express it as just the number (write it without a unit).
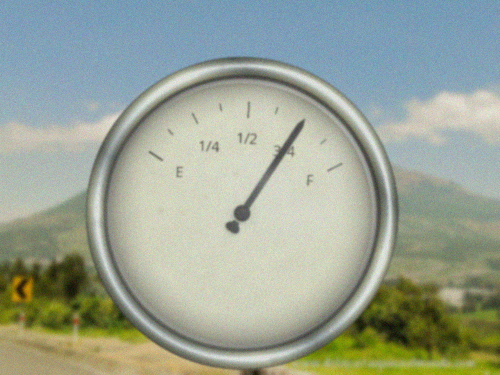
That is 0.75
